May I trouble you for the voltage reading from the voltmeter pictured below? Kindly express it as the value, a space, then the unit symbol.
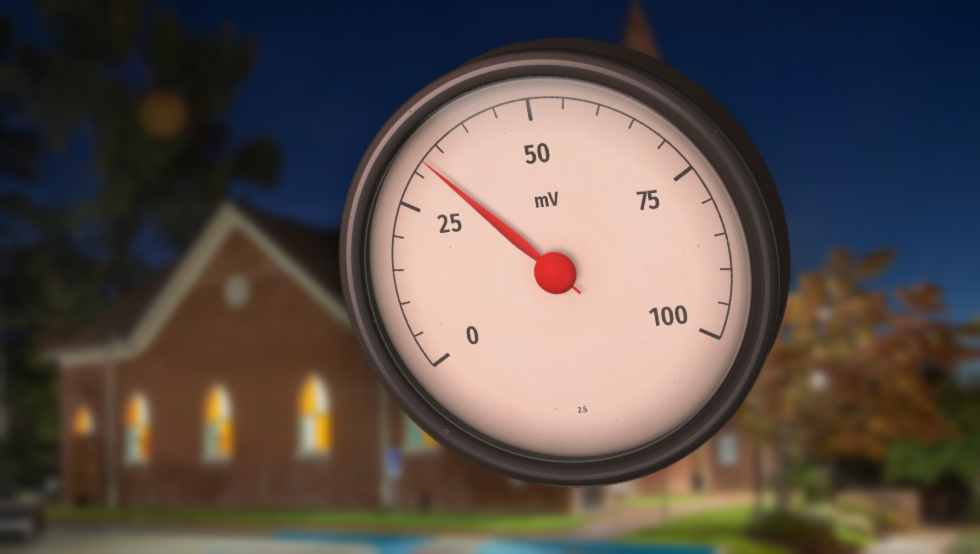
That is 32.5 mV
